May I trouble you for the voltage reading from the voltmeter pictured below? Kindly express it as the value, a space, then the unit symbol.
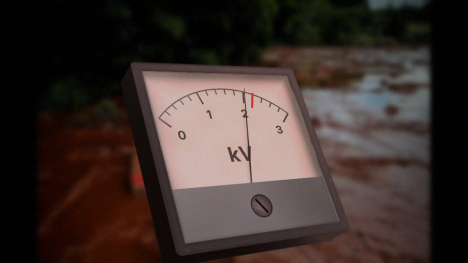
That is 2 kV
